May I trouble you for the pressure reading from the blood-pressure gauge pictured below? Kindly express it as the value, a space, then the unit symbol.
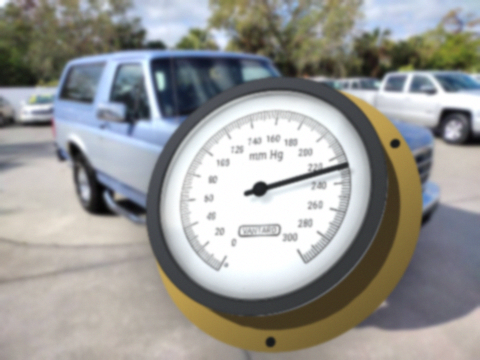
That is 230 mmHg
